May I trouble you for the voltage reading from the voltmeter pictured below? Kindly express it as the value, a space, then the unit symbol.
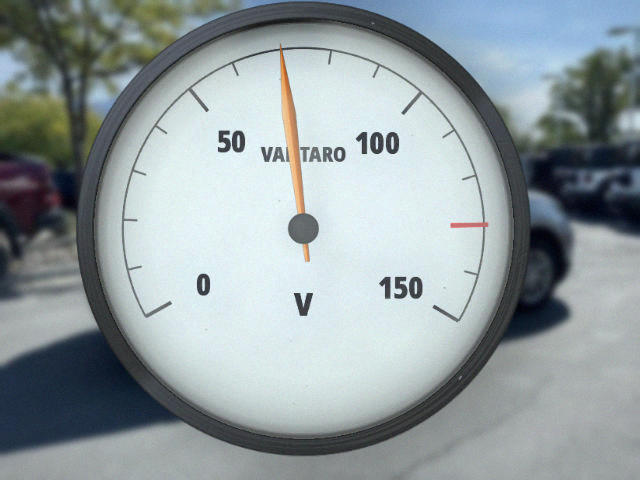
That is 70 V
